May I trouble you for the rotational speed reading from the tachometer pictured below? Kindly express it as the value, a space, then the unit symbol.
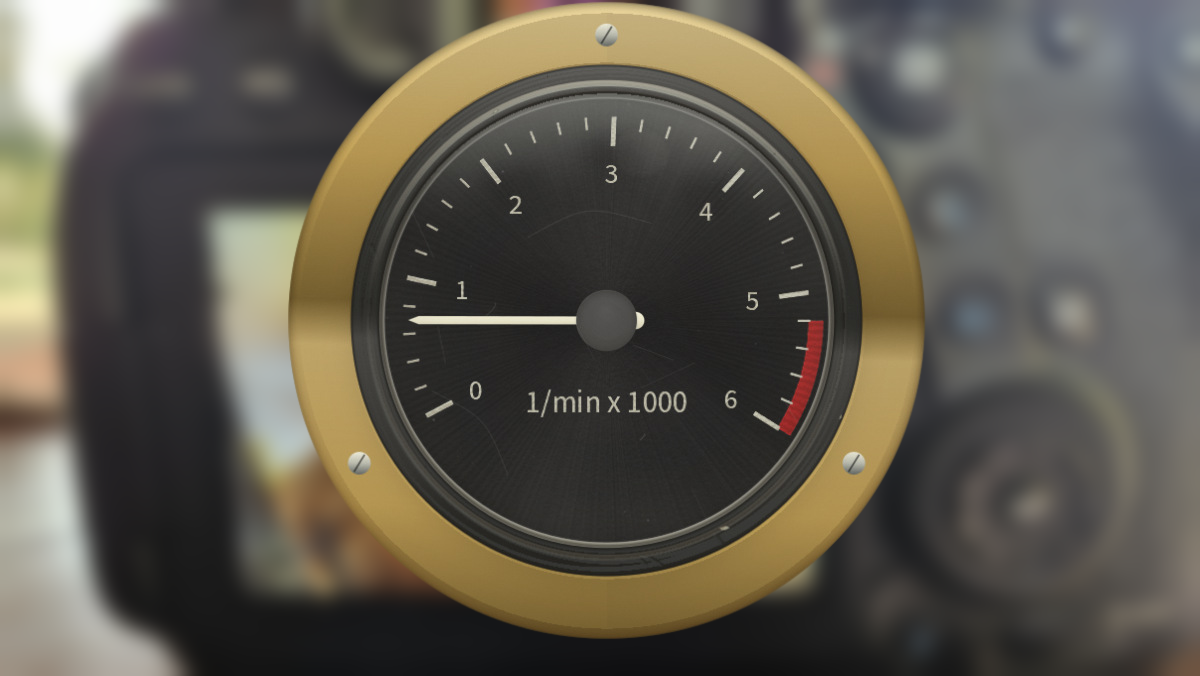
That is 700 rpm
